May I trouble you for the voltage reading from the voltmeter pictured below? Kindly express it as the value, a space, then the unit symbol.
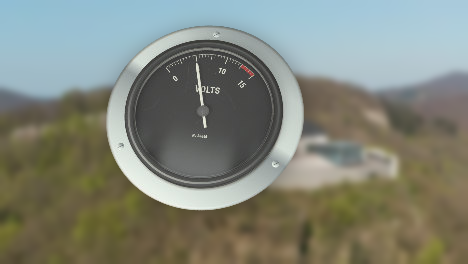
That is 5 V
